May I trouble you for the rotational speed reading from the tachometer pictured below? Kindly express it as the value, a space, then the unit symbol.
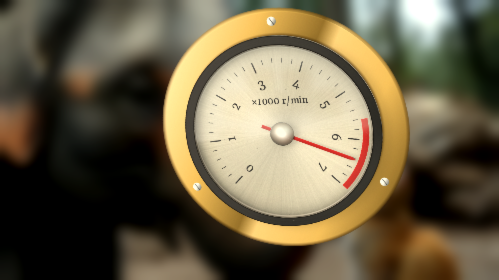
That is 6400 rpm
